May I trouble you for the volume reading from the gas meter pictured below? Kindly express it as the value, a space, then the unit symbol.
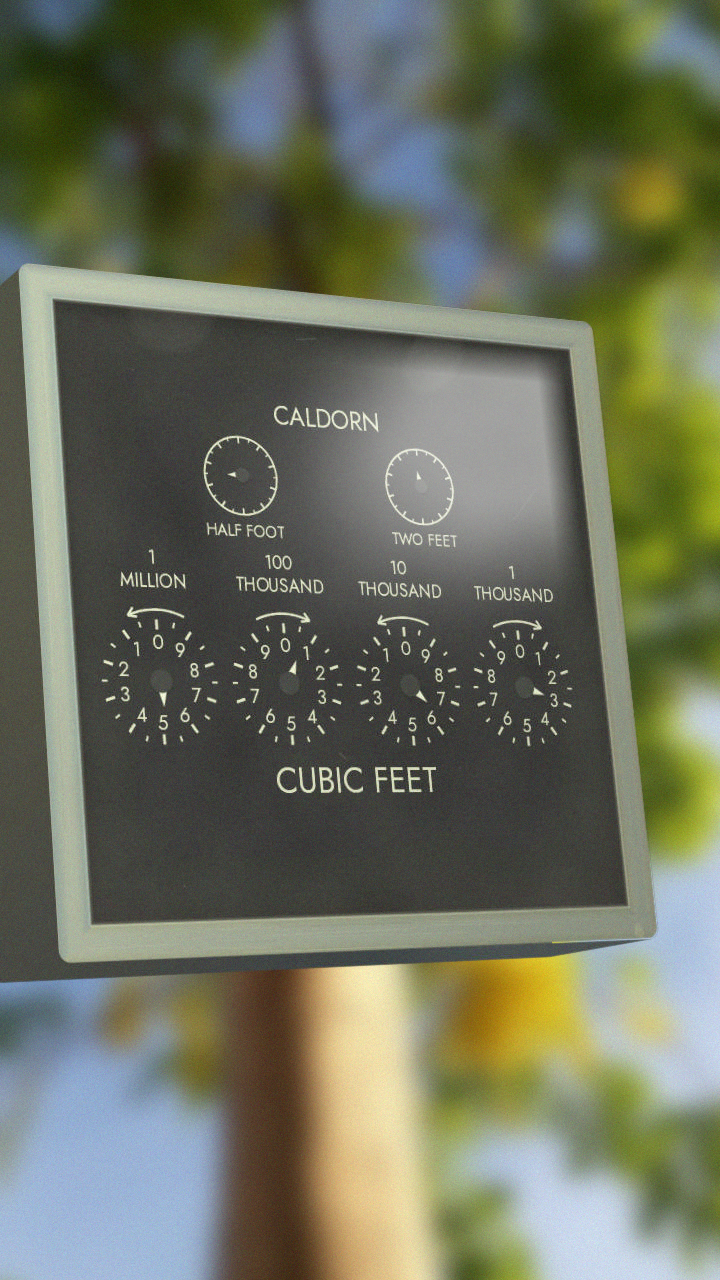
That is 506300 ft³
